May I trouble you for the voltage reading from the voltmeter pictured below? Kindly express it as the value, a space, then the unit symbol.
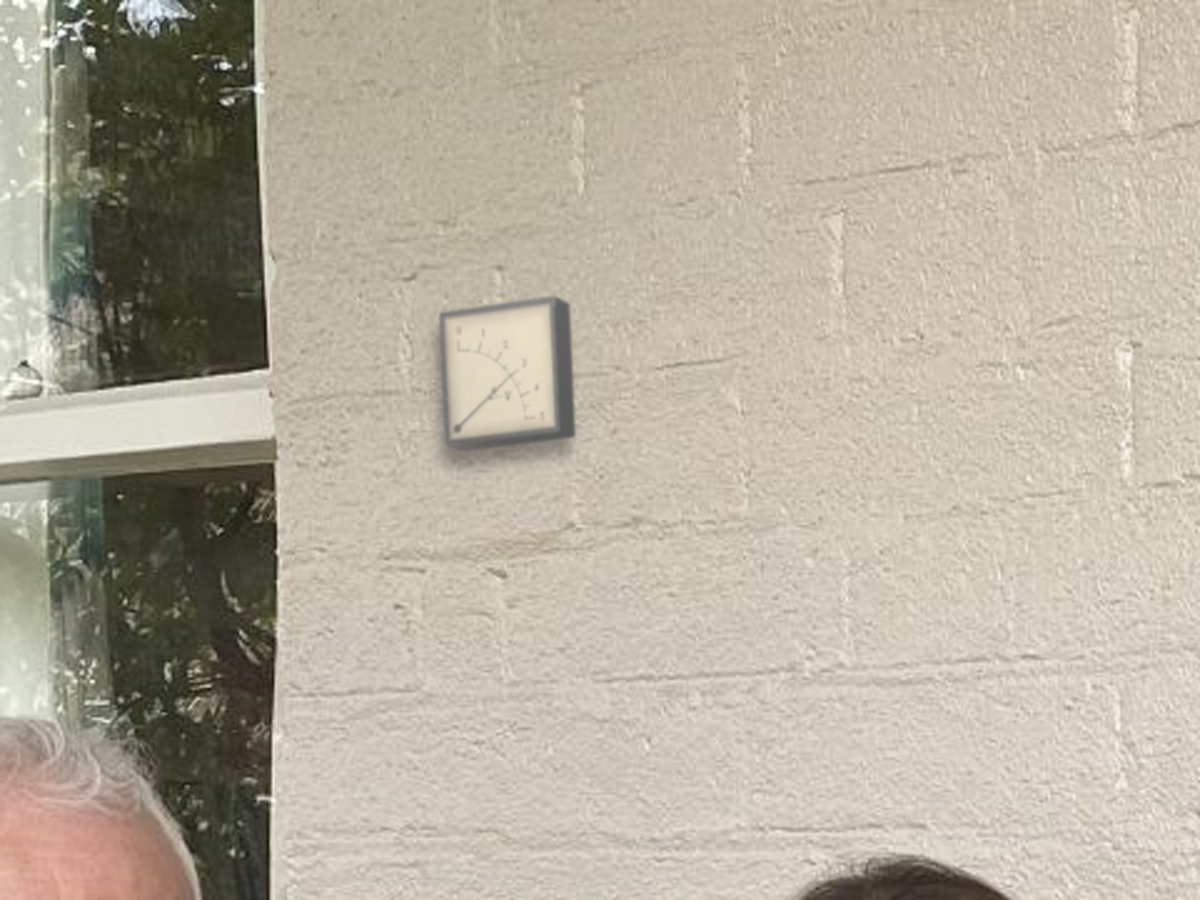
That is 3 V
